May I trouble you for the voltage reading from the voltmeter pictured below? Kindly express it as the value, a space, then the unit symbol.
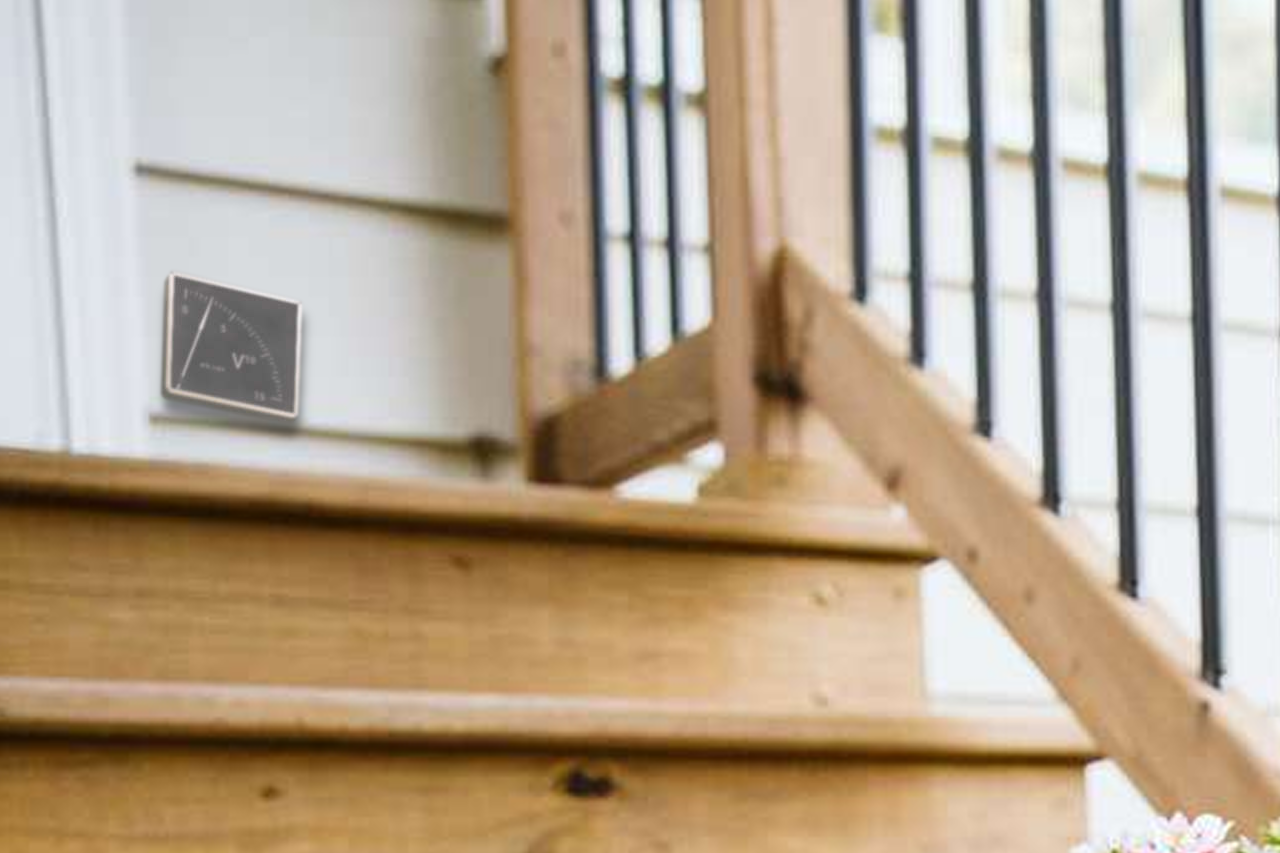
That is 2.5 V
